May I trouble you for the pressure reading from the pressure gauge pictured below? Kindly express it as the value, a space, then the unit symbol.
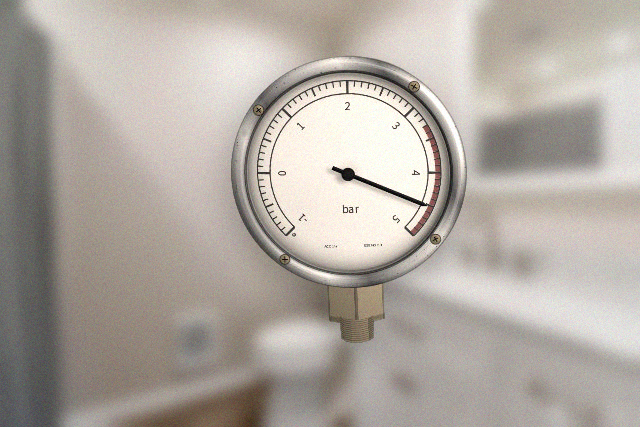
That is 4.5 bar
